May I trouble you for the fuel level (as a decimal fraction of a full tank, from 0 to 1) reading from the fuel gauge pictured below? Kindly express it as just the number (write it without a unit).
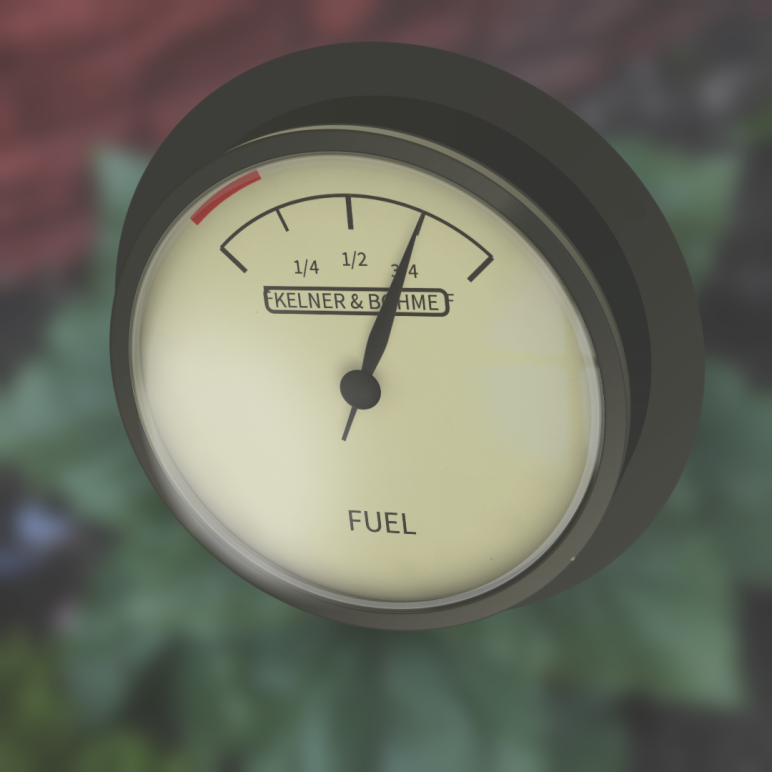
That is 0.75
